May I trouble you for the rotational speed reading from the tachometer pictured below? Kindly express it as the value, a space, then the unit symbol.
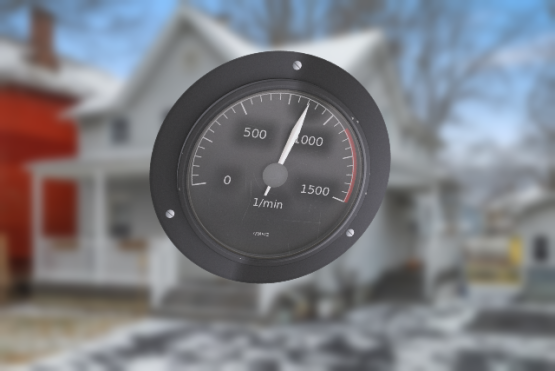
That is 850 rpm
